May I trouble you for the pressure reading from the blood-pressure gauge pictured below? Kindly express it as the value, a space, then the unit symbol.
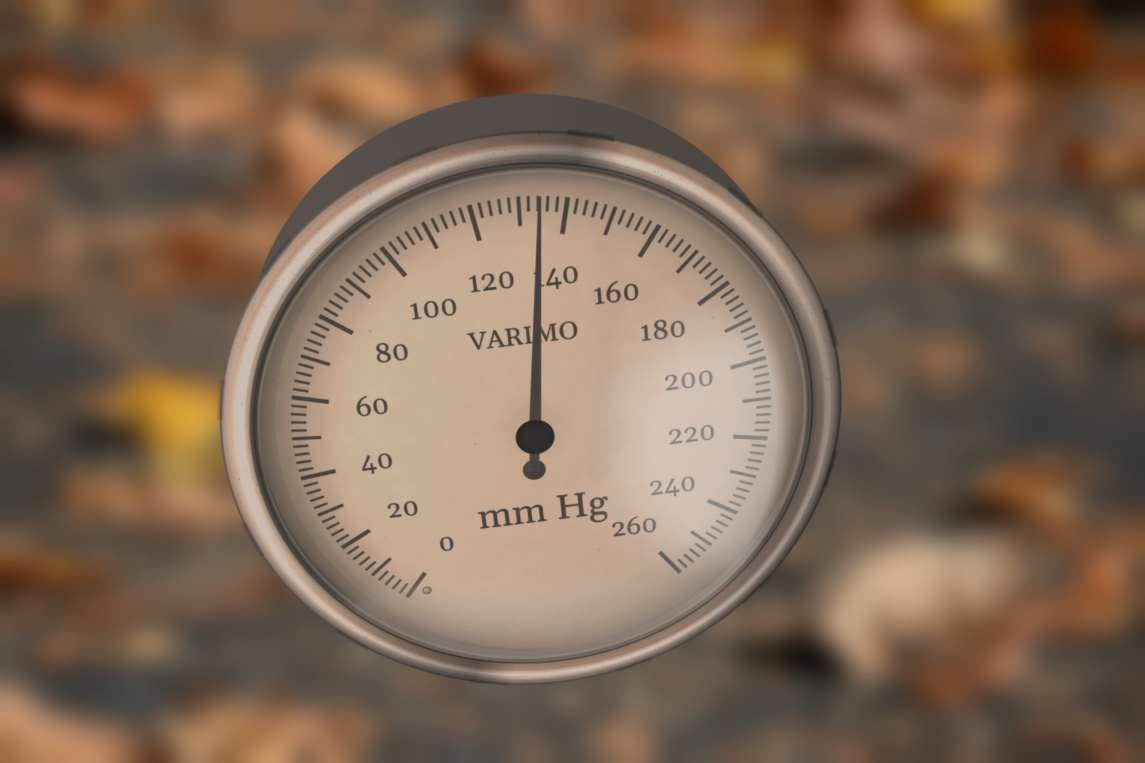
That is 134 mmHg
